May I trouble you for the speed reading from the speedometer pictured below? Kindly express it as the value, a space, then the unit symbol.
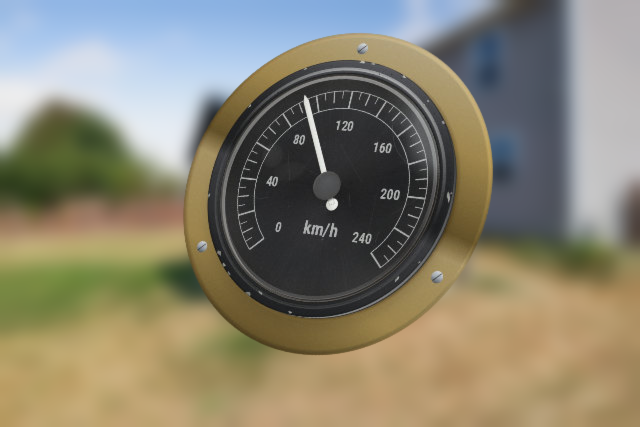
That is 95 km/h
